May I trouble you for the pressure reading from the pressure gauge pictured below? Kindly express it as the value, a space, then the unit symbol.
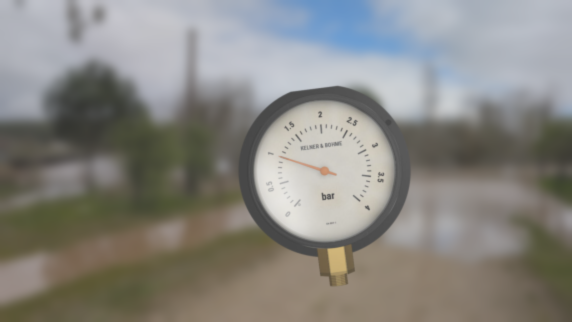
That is 1 bar
